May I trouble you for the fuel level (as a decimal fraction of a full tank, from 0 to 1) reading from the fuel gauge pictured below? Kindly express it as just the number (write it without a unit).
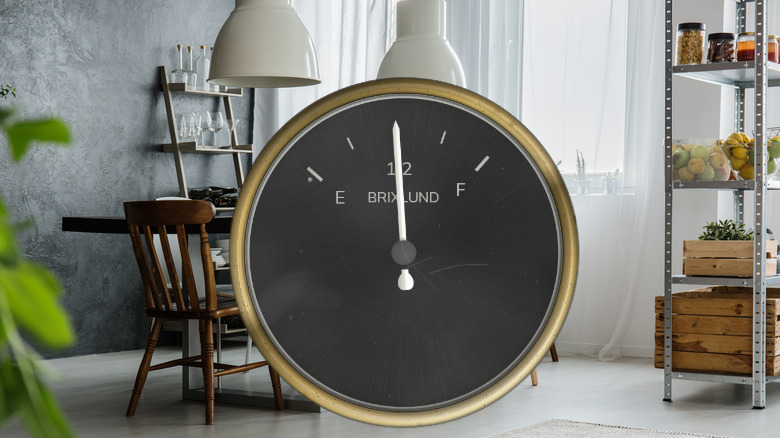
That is 0.5
